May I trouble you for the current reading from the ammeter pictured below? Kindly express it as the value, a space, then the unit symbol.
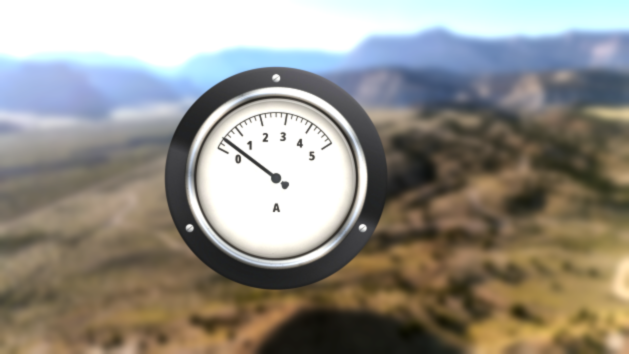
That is 0.4 A
